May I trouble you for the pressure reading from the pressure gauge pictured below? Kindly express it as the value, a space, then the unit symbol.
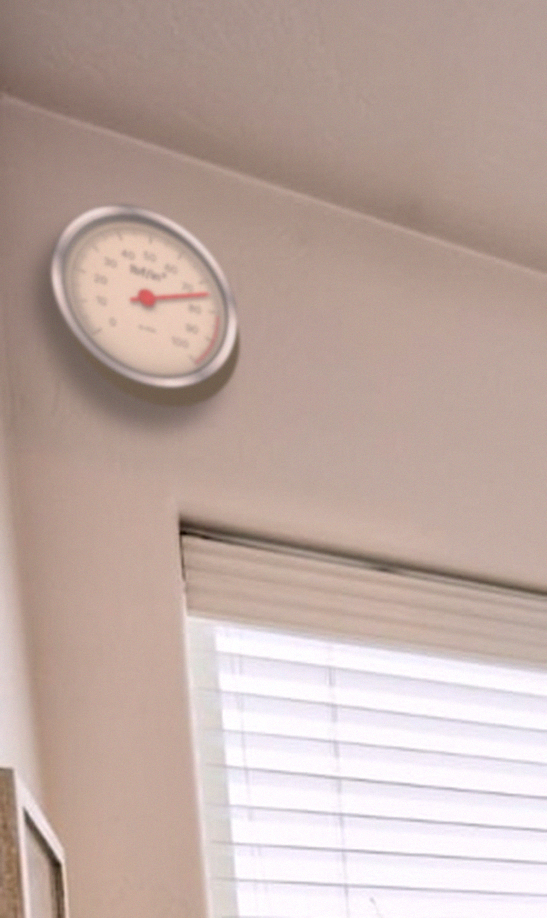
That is 75 psi
